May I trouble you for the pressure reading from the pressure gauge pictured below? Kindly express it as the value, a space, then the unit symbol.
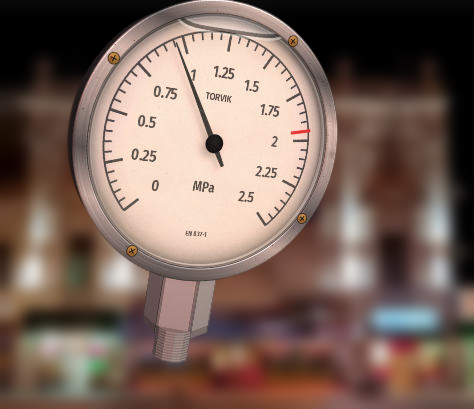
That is 0.95 MPa
